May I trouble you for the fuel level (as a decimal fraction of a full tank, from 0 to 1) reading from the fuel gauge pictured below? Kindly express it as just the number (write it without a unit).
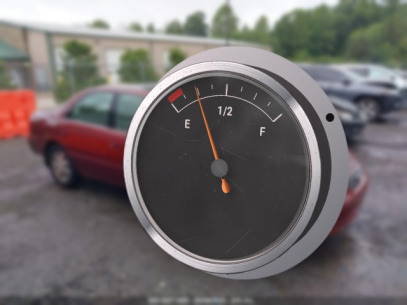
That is 0.25
